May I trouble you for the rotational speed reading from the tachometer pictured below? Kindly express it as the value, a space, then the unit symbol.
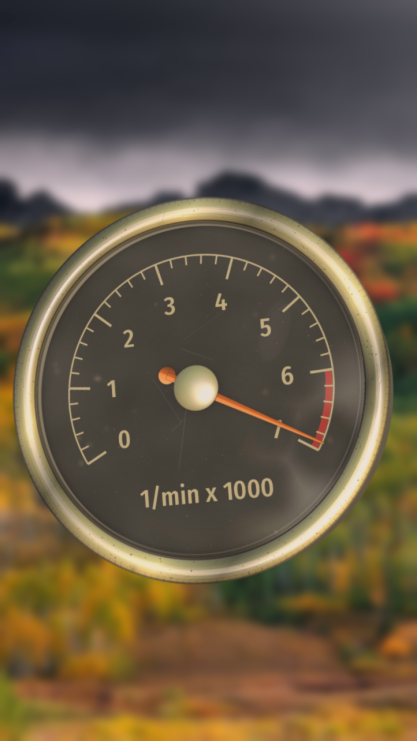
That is 6900 rpm
